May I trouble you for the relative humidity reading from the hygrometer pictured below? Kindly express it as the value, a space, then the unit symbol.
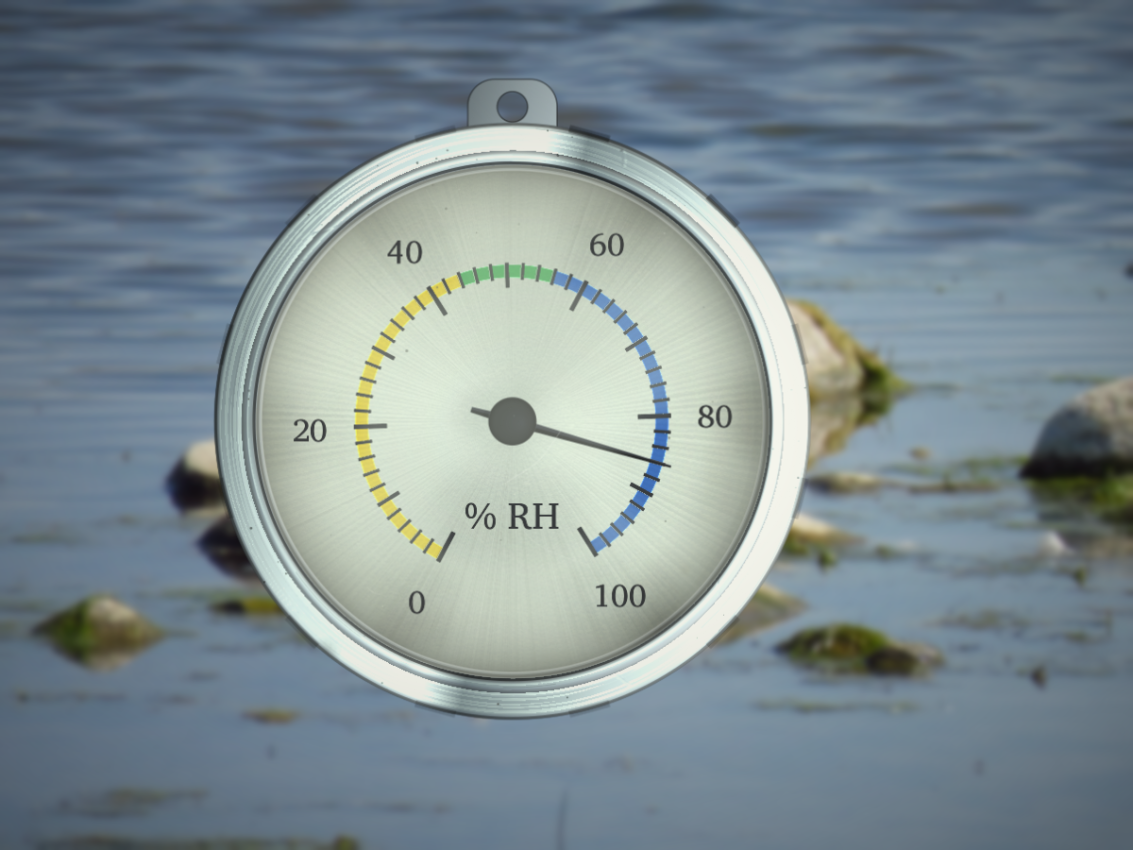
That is 86 %
